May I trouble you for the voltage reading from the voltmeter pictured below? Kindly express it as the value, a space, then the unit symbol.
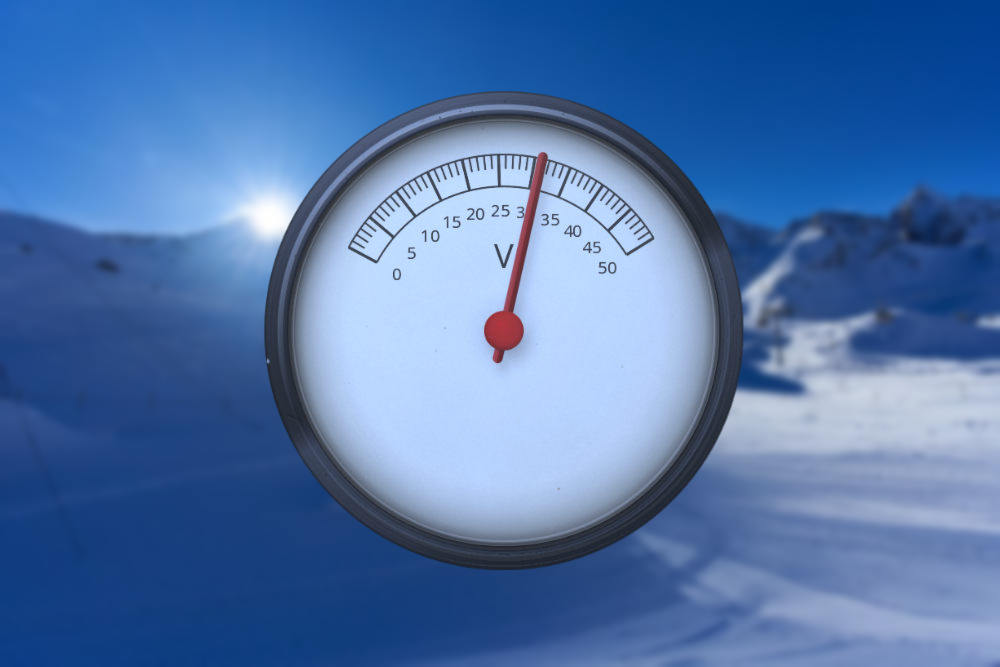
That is 31 V
